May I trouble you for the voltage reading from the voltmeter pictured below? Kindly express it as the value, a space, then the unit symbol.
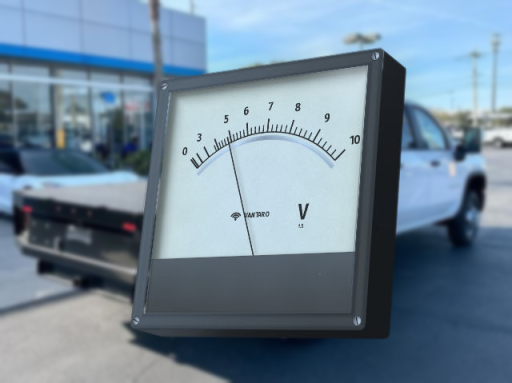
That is 5 V
